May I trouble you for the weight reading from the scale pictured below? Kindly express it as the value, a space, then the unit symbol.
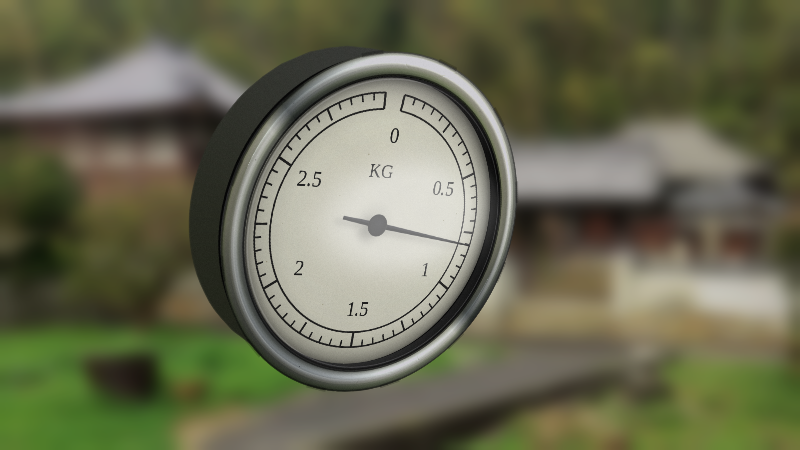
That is 0.8 kg
